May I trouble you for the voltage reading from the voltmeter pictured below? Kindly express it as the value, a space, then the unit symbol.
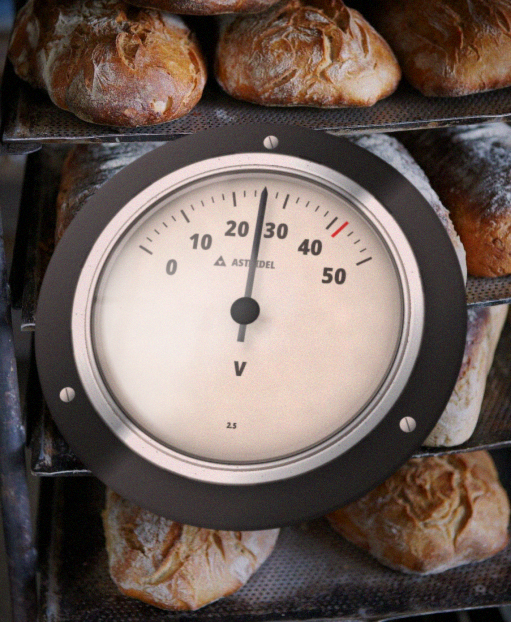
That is 26 V
